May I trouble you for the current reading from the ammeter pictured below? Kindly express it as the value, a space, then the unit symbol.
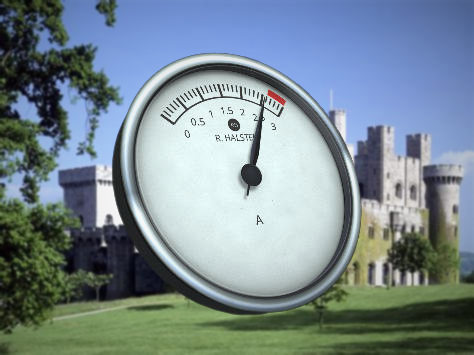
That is 2.5 A
